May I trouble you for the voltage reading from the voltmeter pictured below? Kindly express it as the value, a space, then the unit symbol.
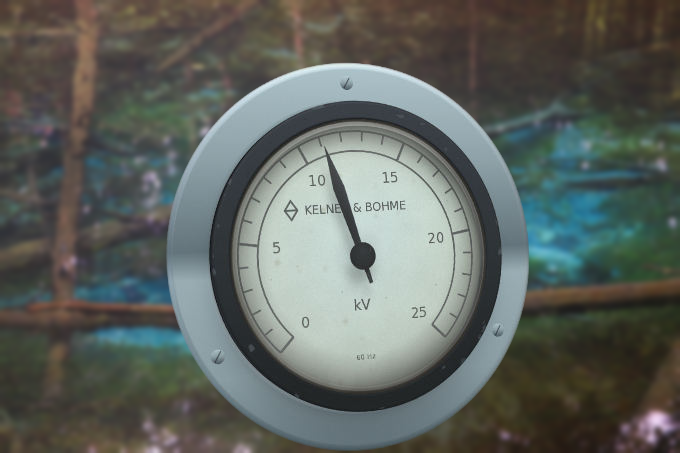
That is 11 kV
